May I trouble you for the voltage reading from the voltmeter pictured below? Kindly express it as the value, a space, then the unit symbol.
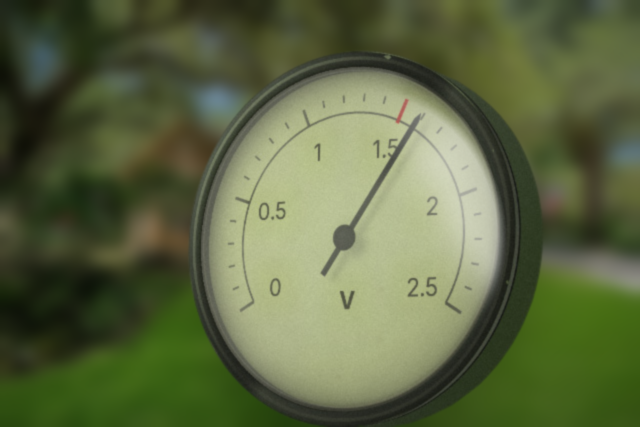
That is 1.6 V
